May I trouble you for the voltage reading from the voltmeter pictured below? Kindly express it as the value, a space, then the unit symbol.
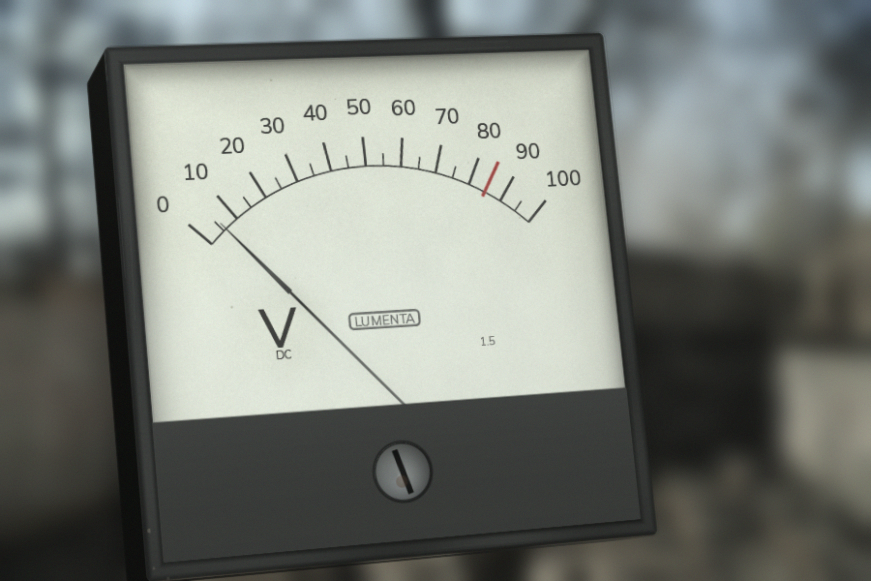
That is 5 V
